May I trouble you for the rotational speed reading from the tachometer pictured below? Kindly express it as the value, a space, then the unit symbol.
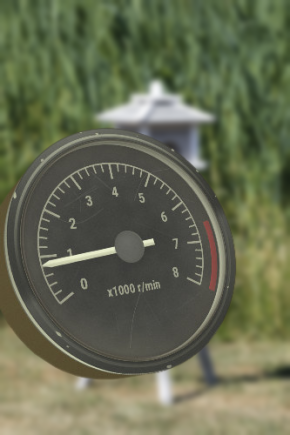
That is 800 rpm
